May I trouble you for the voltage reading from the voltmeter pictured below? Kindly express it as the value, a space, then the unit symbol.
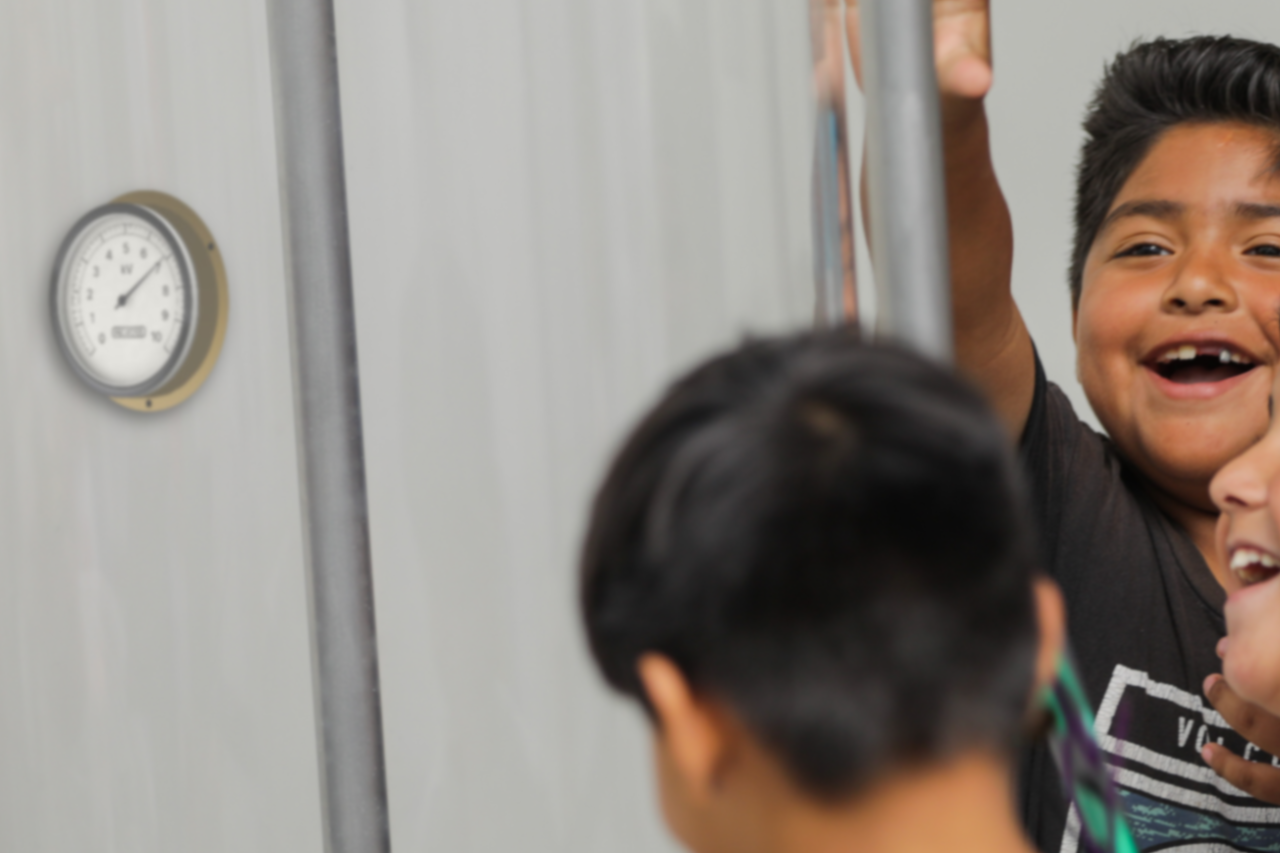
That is 7 kV
